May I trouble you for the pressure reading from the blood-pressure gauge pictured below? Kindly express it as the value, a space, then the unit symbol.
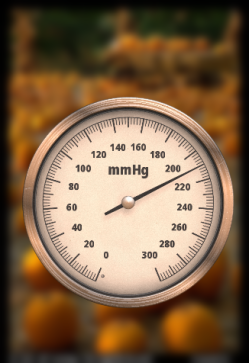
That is 210 mmHg
